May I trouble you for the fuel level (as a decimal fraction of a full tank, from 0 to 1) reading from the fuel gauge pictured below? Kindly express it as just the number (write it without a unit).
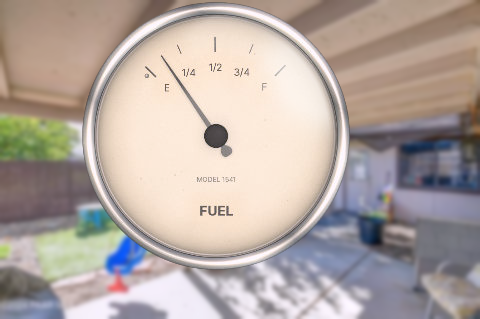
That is 0.125
